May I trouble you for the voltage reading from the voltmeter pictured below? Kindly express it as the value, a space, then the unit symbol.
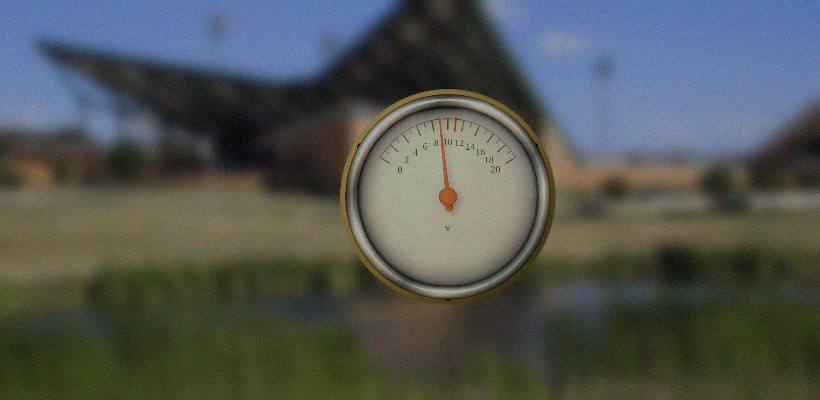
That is 9 V
